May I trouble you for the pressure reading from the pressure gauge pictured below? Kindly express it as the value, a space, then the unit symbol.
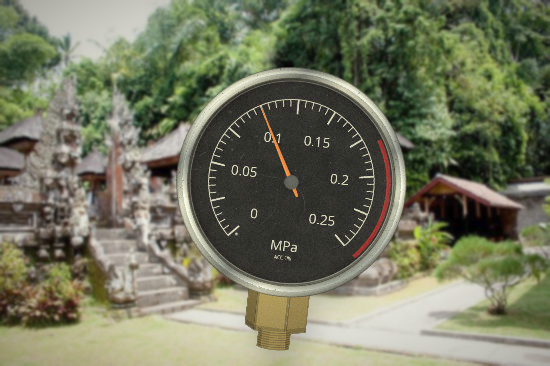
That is 0.1 MPa
